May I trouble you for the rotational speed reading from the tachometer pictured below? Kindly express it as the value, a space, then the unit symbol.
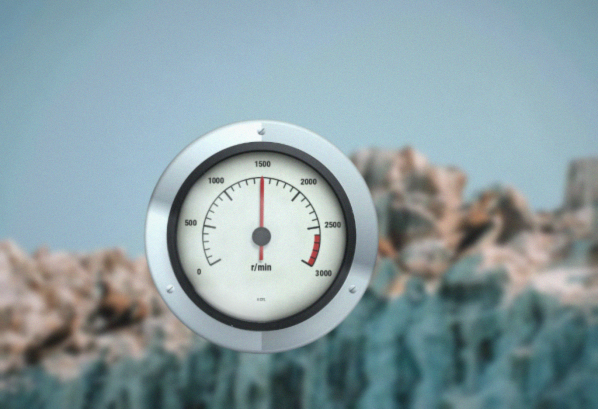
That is 1500 rpm
